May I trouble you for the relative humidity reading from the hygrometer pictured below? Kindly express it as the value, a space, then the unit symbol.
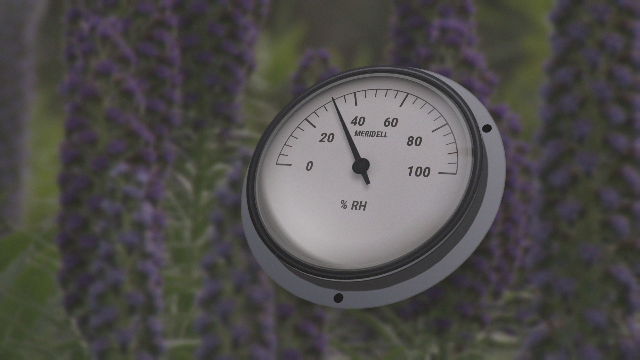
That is 32 %
